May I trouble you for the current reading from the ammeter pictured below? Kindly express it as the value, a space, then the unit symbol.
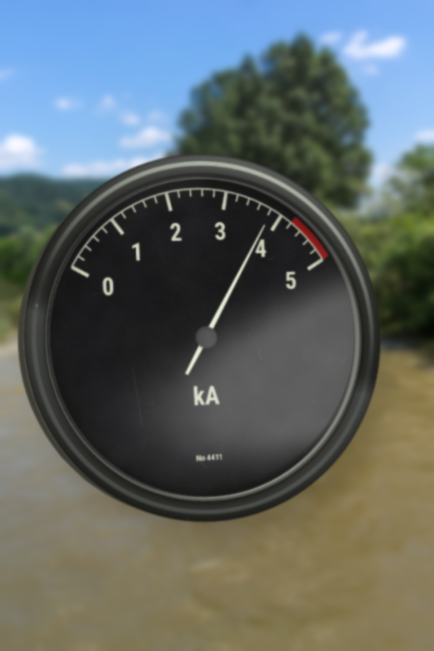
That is 3.8 kA
